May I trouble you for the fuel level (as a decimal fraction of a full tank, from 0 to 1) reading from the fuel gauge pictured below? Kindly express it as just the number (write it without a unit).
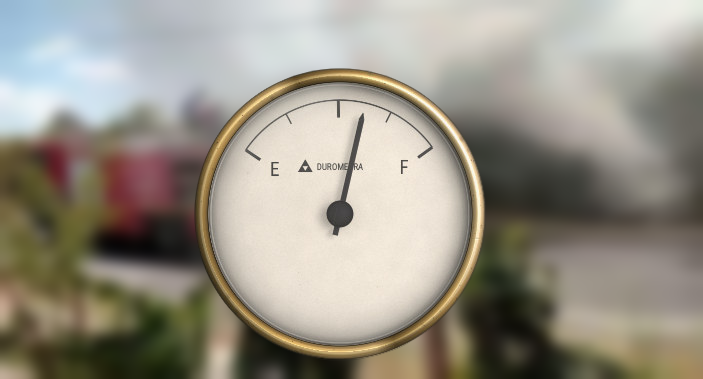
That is 0.625
